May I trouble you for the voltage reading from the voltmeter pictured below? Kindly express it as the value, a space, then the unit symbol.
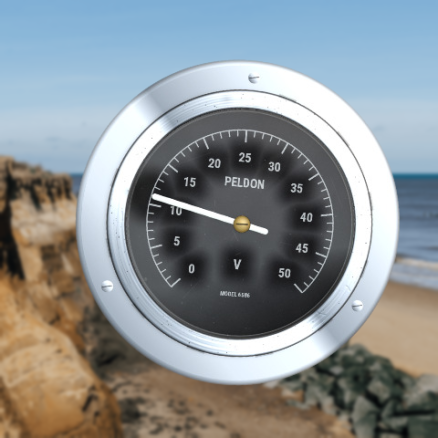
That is 11 V
